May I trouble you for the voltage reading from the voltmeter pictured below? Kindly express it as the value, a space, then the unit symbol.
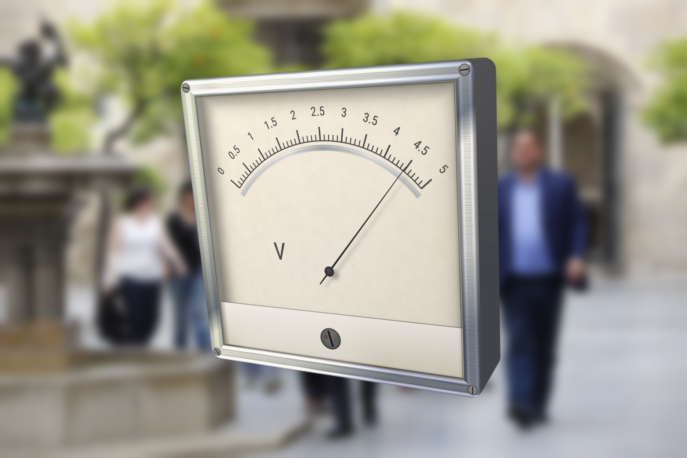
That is 4.5 V
